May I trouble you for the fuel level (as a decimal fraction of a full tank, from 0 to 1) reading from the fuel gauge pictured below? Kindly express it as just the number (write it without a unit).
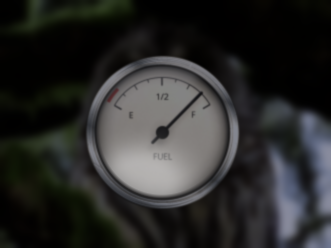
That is 0.875
